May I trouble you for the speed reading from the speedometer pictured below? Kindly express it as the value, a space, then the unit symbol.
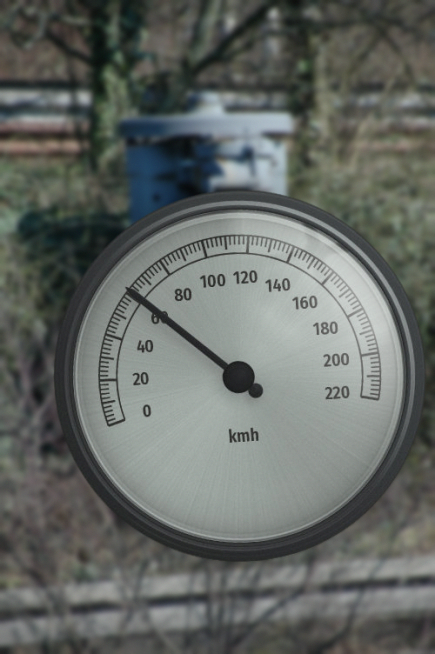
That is 62 km/h
